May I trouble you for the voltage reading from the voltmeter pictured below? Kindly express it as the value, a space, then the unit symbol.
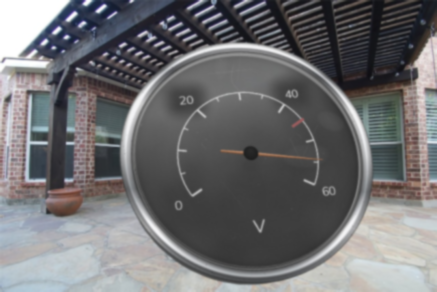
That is 55 V
